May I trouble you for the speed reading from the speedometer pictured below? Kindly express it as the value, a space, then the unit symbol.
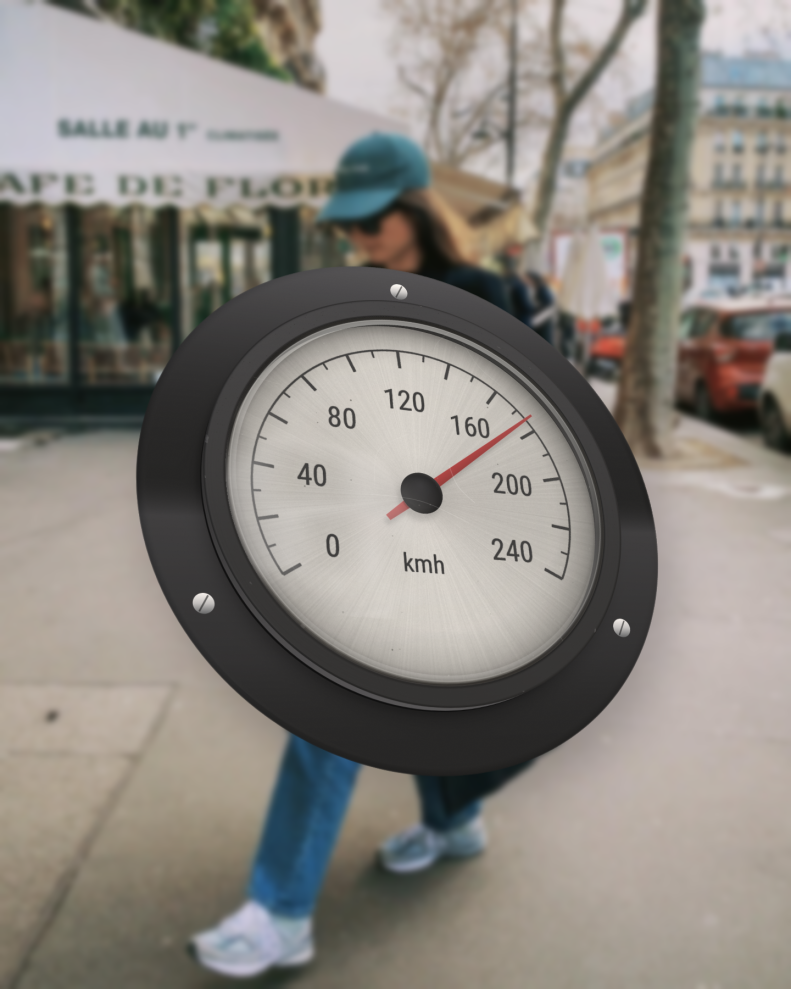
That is 175 km/h
